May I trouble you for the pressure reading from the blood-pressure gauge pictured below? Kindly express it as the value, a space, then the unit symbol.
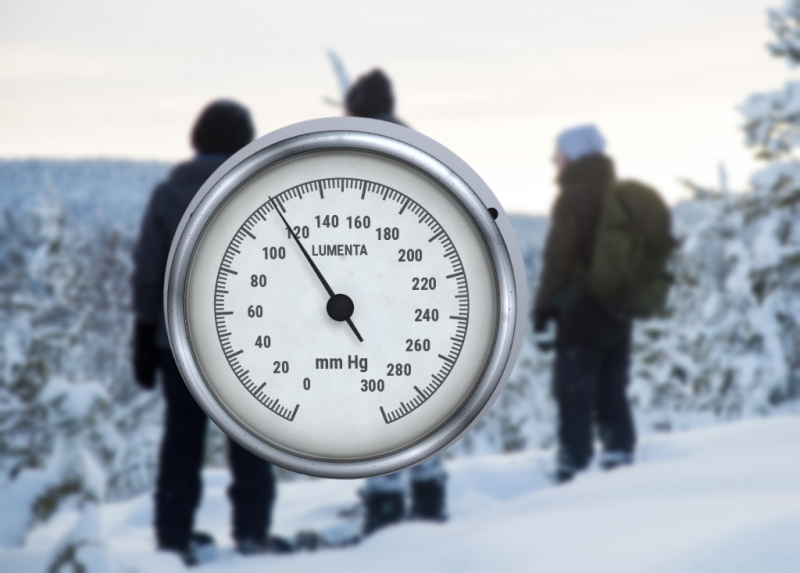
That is 118 mmHg
